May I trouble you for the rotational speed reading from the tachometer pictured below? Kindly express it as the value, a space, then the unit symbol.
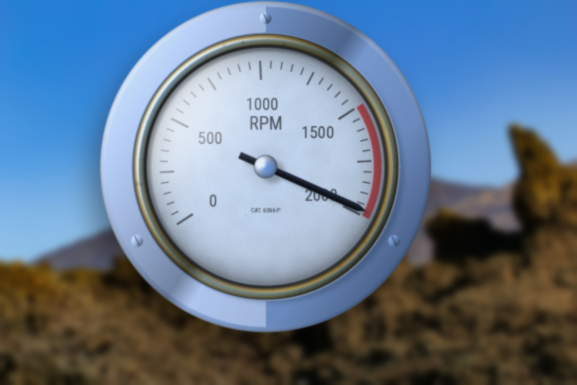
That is 1975 rpm
